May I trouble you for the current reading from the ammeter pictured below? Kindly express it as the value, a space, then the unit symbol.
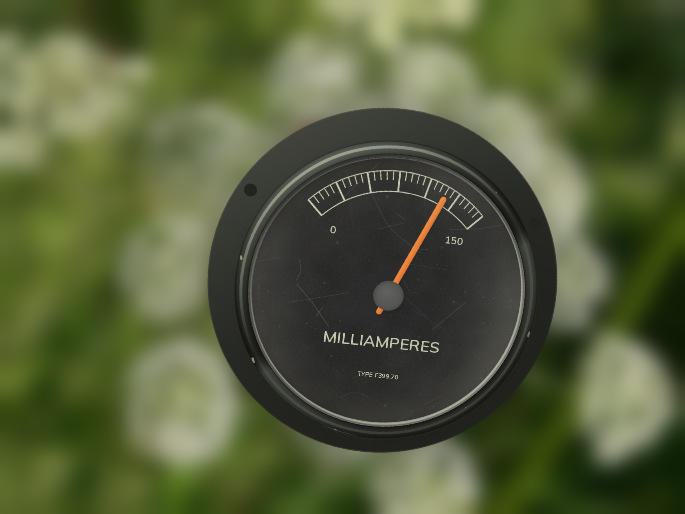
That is 115 mA
